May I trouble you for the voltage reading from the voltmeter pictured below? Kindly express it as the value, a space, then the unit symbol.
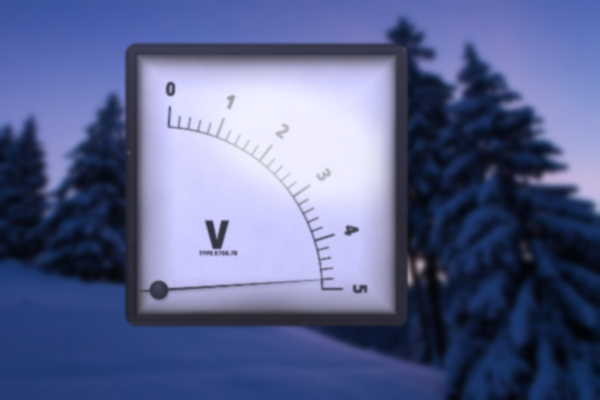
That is 4.8 V
